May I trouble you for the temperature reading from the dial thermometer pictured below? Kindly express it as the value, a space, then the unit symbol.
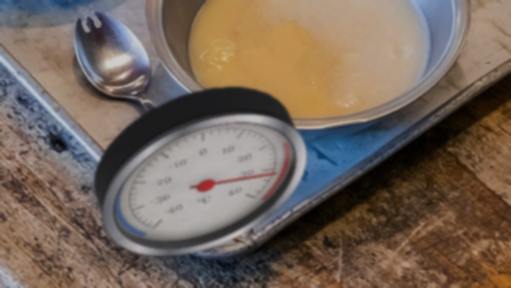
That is 30 °C
